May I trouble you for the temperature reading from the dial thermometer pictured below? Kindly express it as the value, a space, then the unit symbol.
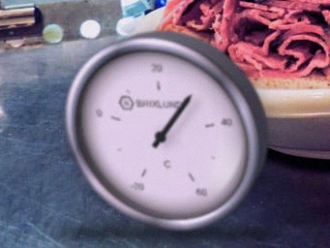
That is 30 °C
